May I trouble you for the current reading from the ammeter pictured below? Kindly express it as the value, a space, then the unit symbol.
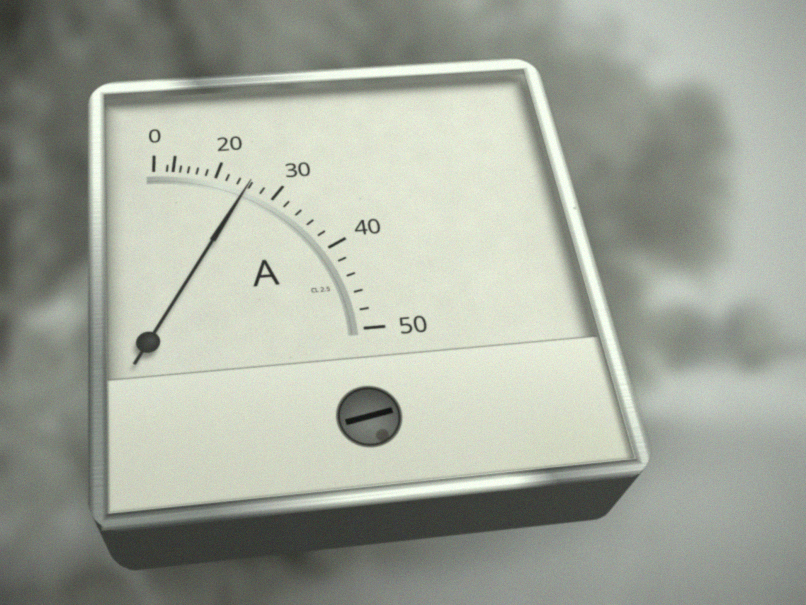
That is 26 A
